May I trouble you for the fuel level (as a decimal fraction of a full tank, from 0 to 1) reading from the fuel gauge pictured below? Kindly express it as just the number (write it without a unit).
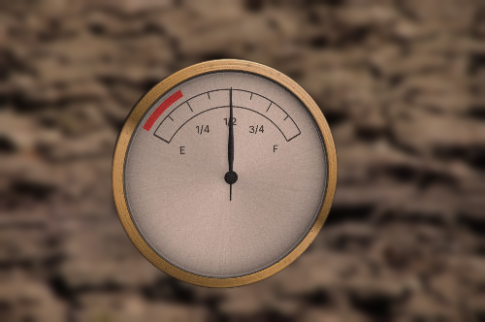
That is 0.5
